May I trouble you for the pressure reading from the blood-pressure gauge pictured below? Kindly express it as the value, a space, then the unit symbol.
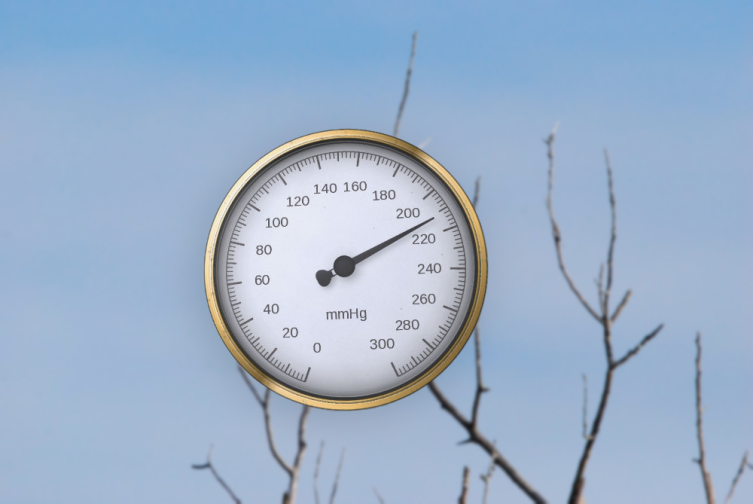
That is 212 mmHg
